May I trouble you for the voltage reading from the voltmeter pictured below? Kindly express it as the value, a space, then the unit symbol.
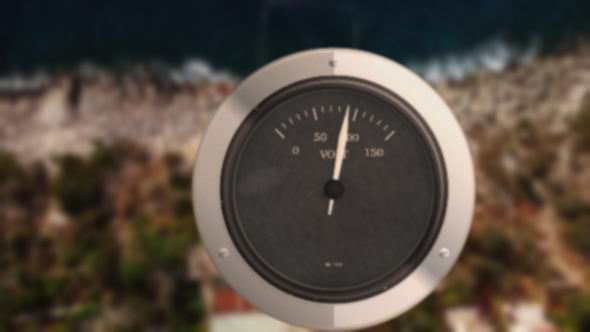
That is 90 V
